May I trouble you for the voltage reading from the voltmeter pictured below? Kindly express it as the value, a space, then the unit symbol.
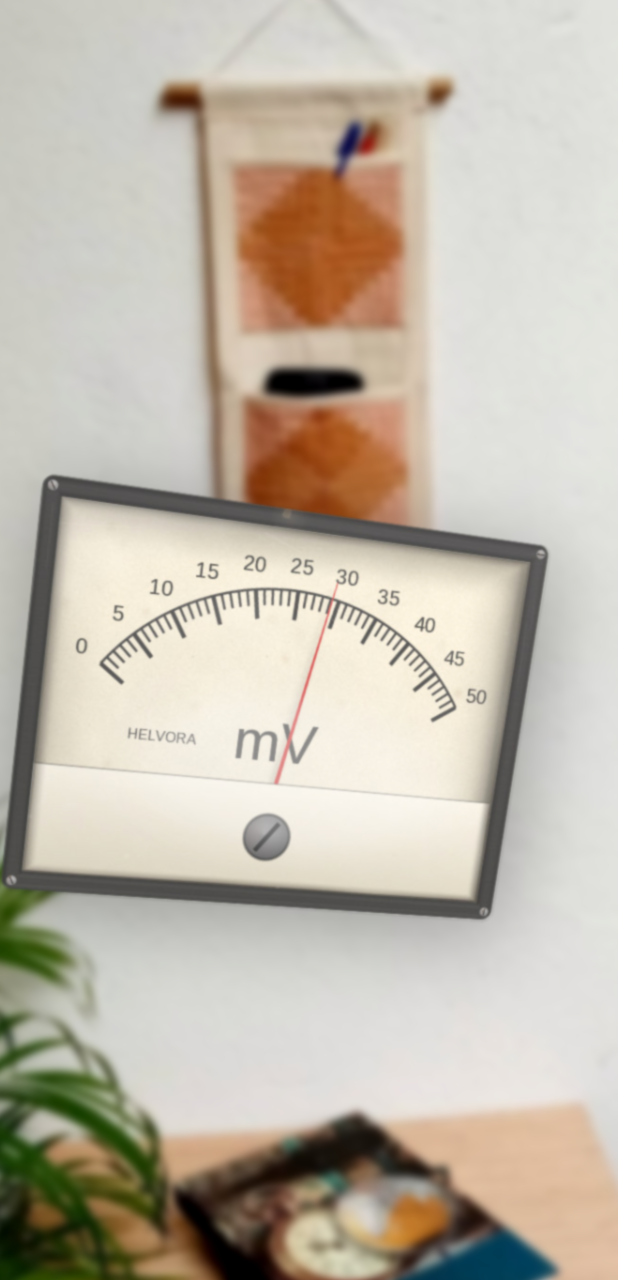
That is 29 mV
